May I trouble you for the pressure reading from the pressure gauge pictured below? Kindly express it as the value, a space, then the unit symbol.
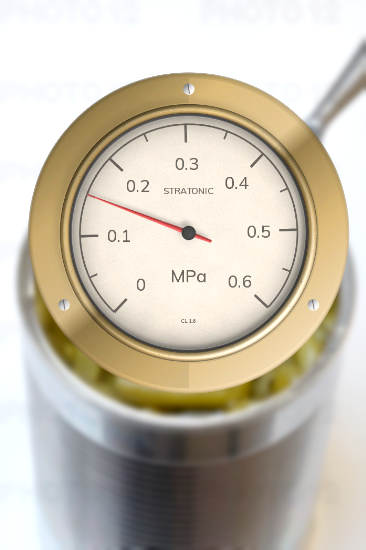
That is 0.15 MPa
